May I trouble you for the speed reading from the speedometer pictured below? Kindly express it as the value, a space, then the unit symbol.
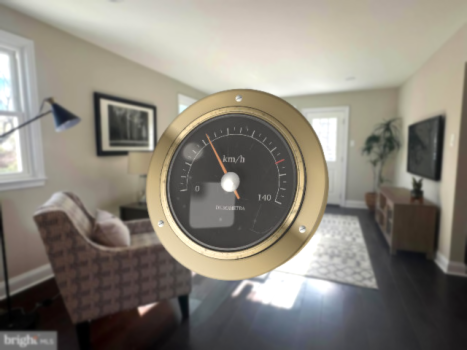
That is 45 km/h
